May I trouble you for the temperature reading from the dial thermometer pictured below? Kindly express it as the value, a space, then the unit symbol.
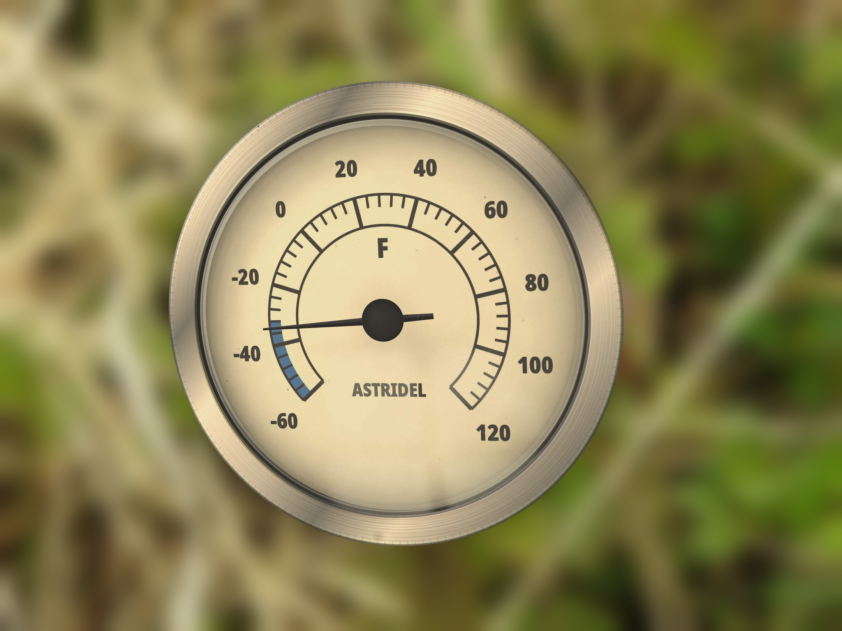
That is -34 °F
